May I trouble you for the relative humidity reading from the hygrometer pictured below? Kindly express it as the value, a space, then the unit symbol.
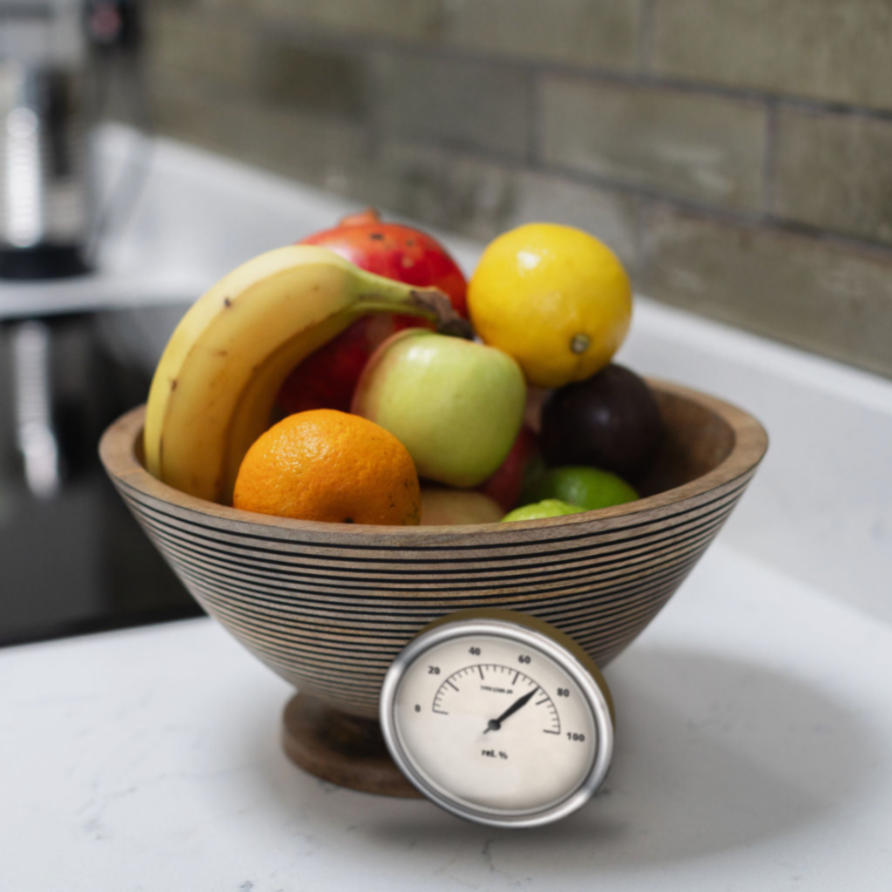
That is 72 %
